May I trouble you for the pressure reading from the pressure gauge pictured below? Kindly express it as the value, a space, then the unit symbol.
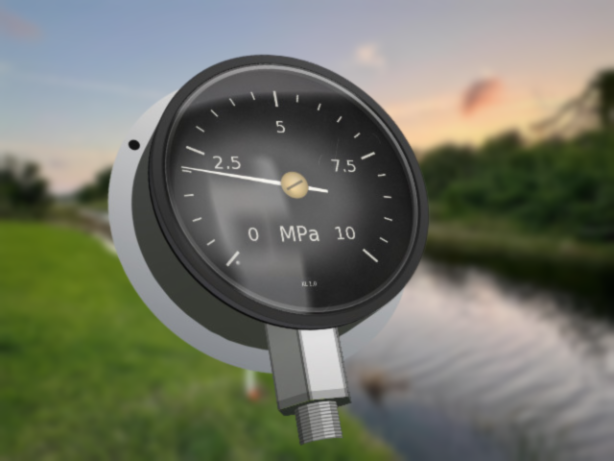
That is 2 MPa
